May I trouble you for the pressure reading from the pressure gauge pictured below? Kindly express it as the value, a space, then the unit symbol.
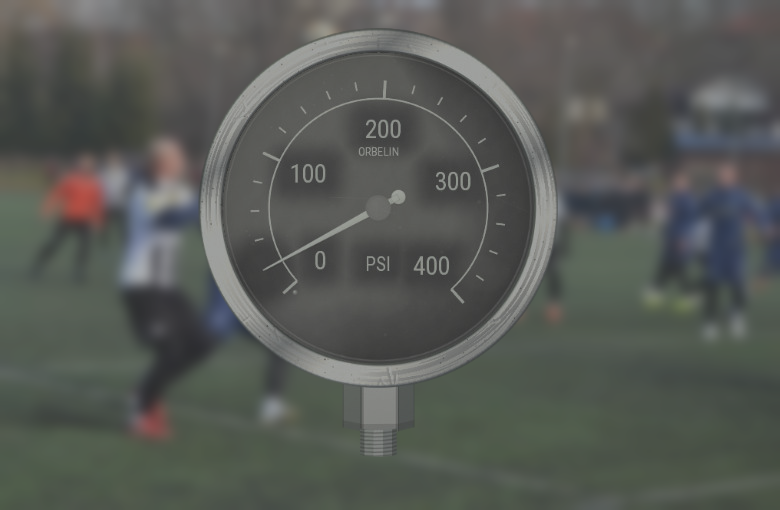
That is 20 psi
